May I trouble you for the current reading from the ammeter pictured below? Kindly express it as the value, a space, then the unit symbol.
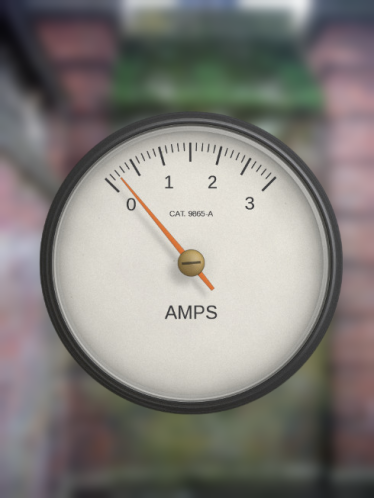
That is 0.2 A
